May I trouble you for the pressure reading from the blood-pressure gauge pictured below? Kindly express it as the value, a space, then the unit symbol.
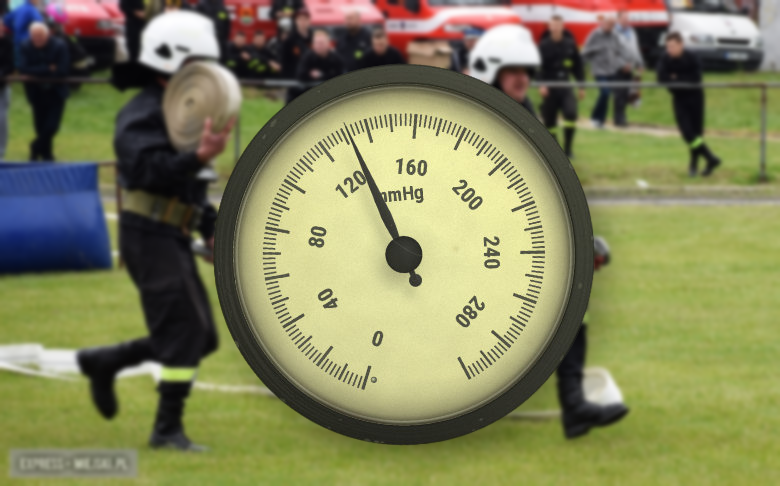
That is 132 mmHg
